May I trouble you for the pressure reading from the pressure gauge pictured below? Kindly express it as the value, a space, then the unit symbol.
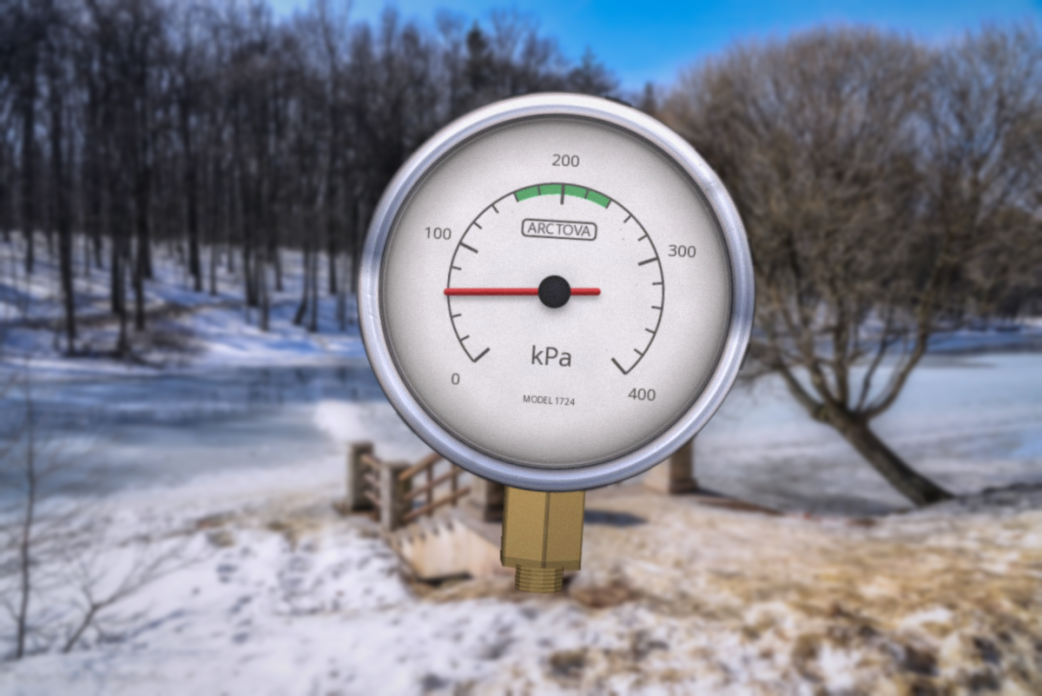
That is 60 kPa
